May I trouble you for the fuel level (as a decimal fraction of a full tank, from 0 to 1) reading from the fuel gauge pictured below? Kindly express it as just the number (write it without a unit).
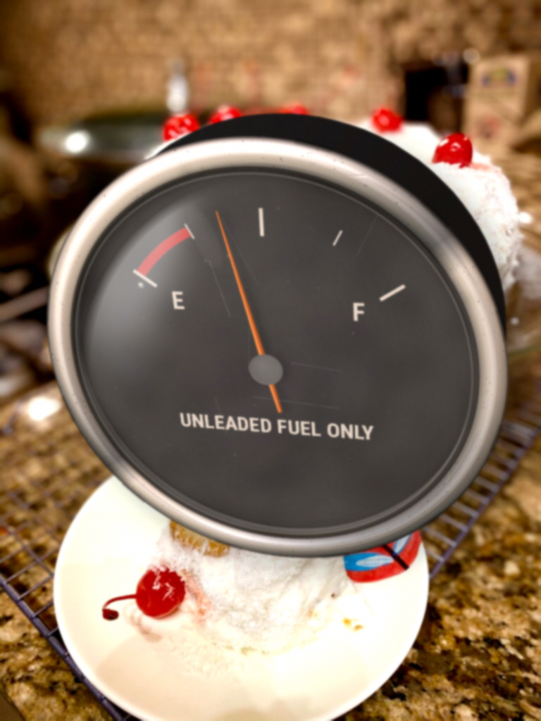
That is 0.375
